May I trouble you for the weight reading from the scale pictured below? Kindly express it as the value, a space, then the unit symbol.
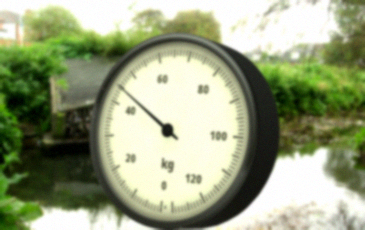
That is 45 kg
